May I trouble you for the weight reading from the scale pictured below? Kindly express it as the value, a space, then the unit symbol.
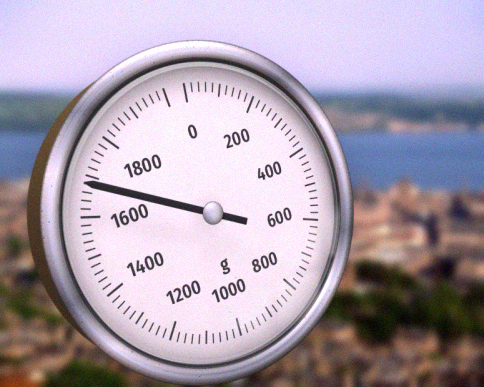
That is 1680 g
